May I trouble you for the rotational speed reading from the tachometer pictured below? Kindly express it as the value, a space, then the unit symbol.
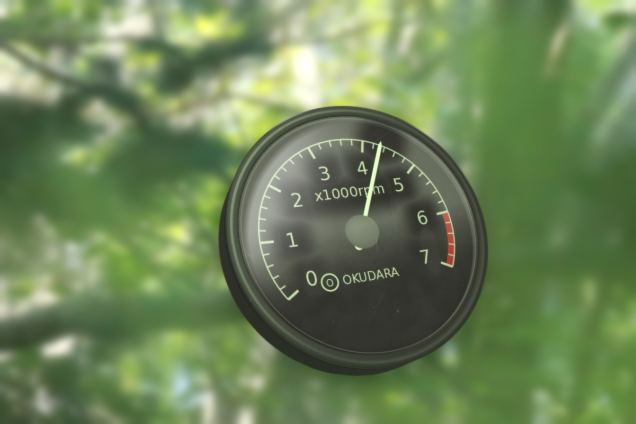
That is 4300 rpm
